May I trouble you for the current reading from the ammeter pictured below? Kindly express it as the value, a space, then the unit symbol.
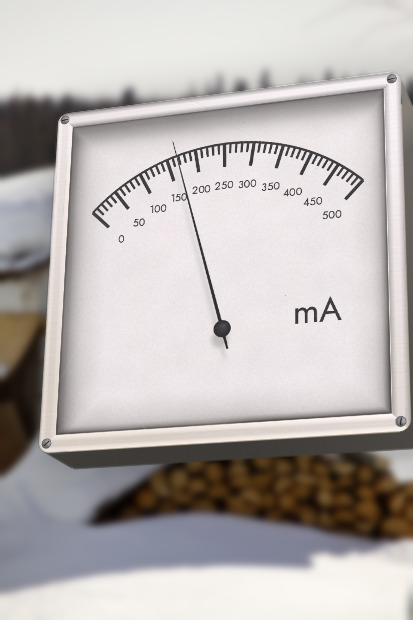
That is 170 mA
